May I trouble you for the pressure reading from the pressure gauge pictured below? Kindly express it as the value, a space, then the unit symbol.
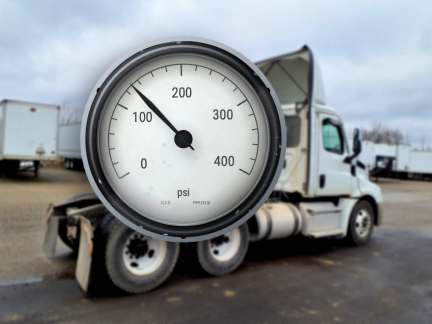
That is 130 psi
